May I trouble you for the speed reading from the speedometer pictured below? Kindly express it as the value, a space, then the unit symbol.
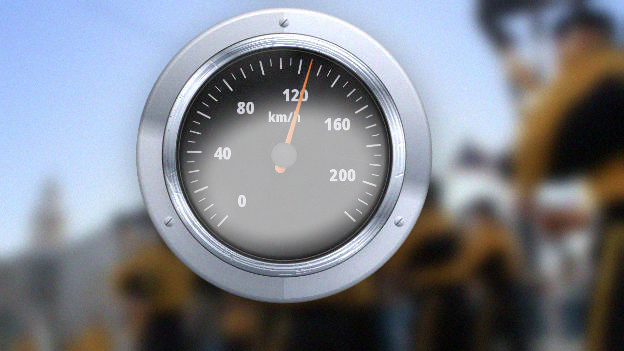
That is 125 km/h
